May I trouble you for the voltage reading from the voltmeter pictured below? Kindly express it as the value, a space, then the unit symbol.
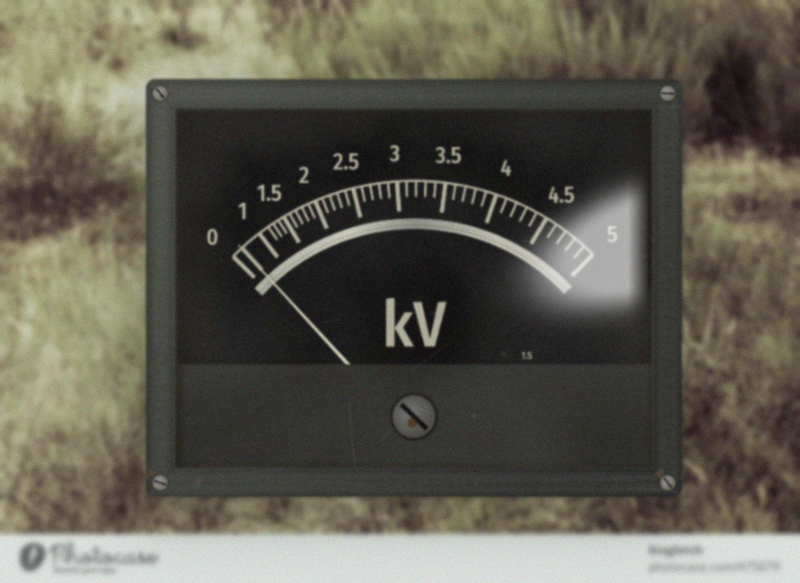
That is 0.5 kV
